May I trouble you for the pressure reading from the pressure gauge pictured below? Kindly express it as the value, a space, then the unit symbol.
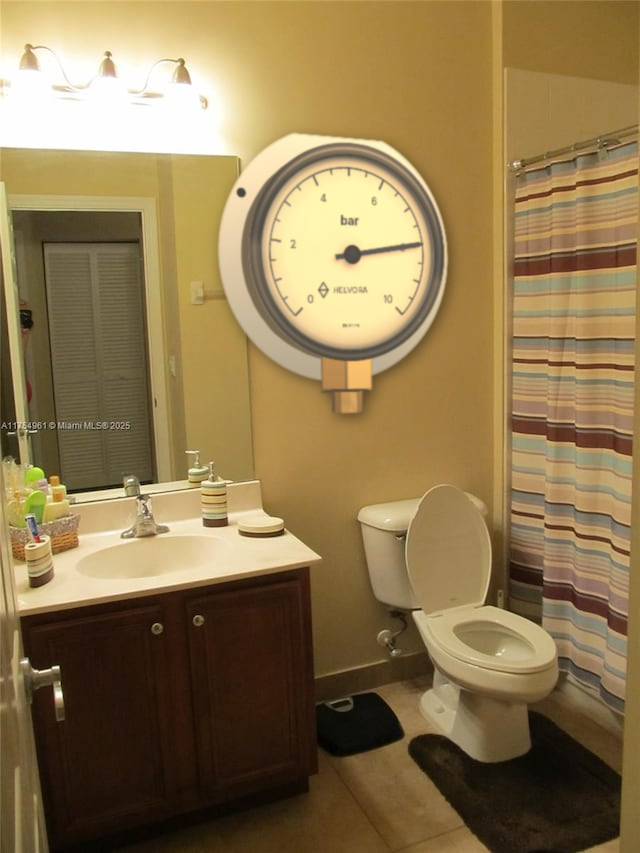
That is 8 bar
